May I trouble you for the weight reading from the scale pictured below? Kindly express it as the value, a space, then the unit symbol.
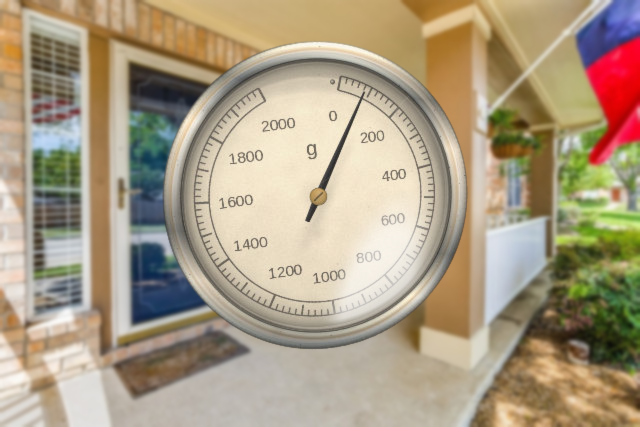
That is 80 g
